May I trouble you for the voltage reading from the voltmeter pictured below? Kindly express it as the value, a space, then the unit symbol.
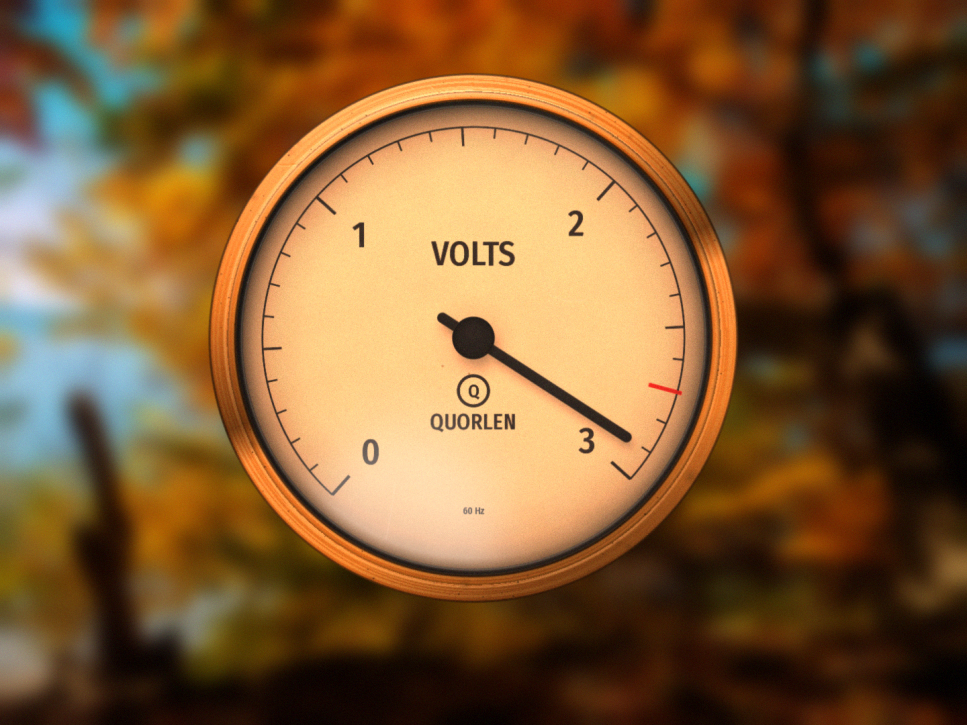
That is 2.9 V
